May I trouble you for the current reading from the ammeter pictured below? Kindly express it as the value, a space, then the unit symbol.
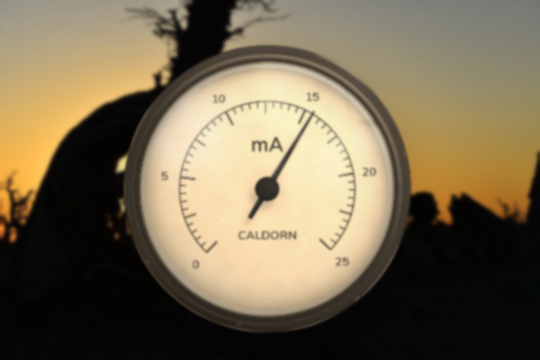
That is 15.5 mA
